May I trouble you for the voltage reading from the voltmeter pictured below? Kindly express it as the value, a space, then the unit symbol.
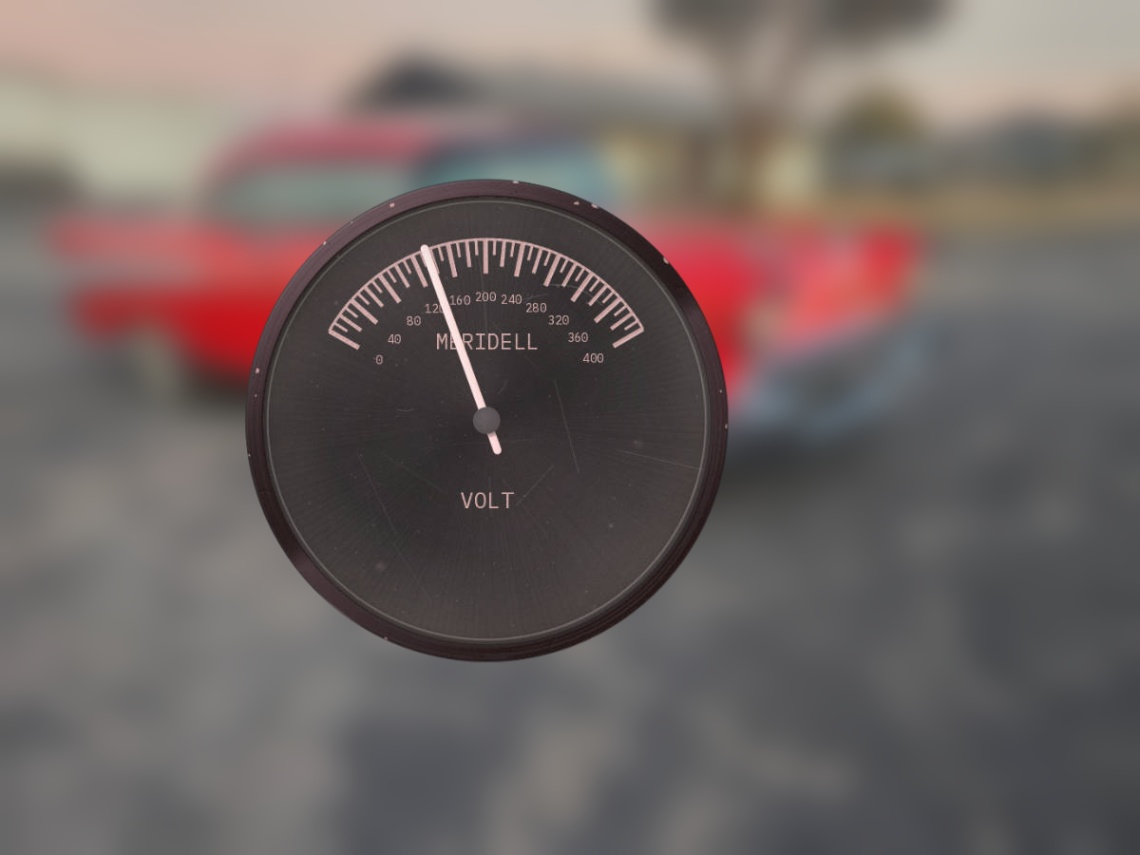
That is 135 V
